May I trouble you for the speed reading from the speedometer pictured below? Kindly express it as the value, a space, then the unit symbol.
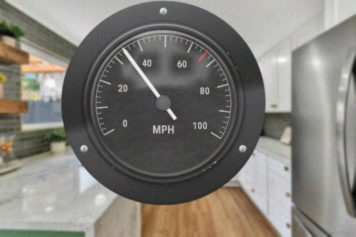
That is 34 mph
